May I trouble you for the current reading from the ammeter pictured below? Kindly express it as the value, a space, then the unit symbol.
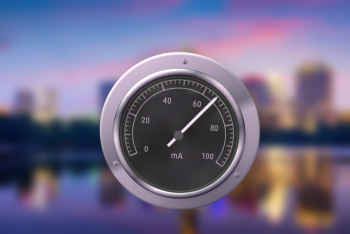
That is 66 mA
